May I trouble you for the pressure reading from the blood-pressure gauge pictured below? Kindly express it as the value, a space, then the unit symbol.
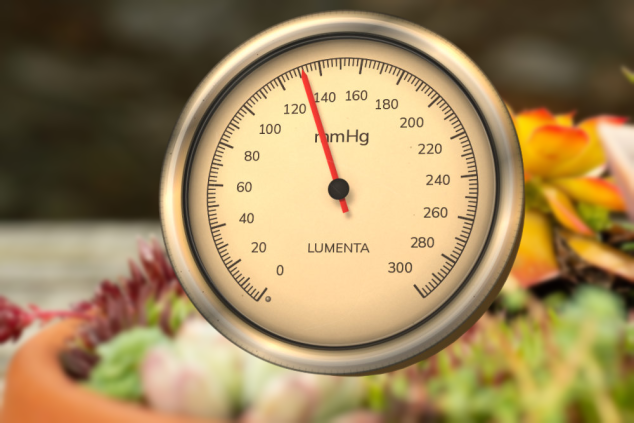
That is 132 mmHg
